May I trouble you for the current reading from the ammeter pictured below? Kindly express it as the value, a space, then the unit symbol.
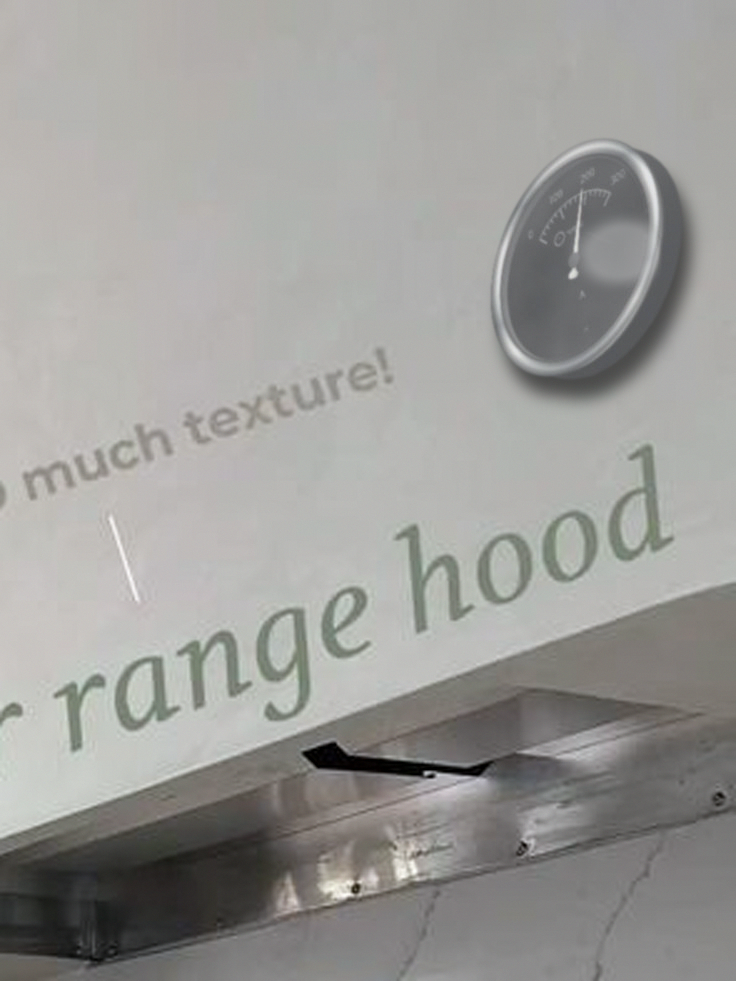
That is 200 A
